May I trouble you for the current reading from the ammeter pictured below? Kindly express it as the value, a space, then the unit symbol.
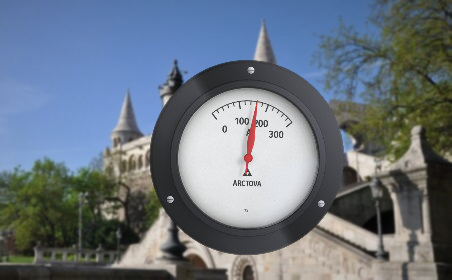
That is 160 A
